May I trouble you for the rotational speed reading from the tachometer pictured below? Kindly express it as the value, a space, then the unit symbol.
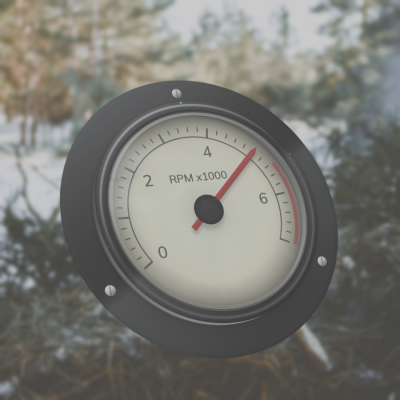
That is 5000 rpm
